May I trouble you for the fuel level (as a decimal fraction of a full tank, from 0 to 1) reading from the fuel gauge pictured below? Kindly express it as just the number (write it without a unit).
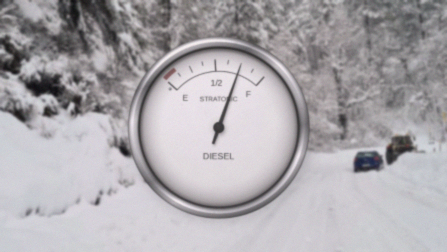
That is 0.75
